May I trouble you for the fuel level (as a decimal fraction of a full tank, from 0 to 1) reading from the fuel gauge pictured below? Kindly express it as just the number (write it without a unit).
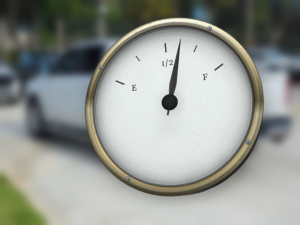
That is 0.625
